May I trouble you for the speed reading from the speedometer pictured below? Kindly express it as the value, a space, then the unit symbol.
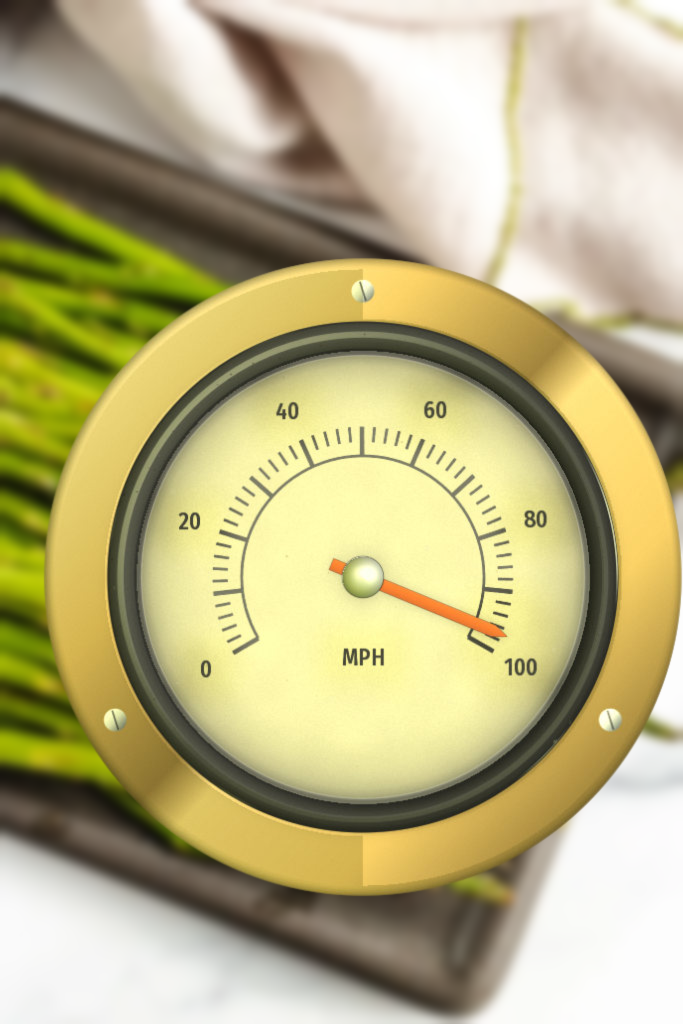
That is 97 mph
